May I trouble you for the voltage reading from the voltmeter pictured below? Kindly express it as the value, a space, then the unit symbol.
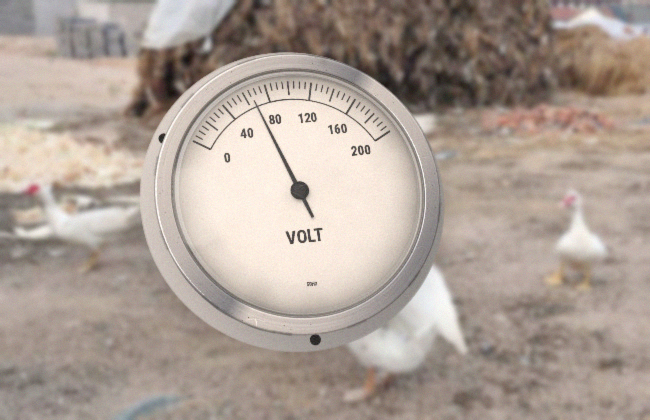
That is 65 V
